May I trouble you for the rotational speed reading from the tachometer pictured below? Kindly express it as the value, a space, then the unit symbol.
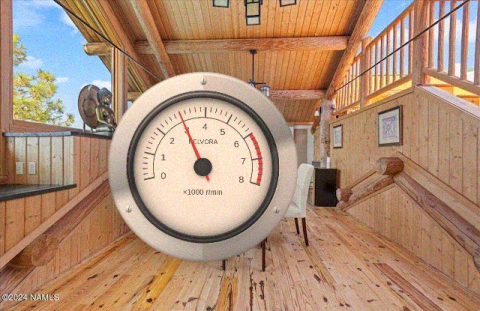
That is 3000 rpm
